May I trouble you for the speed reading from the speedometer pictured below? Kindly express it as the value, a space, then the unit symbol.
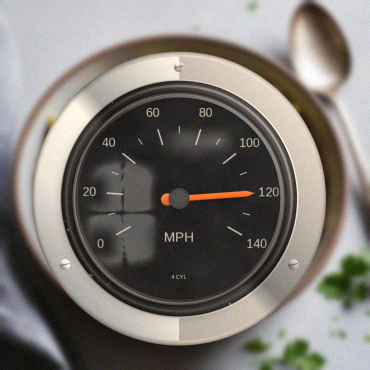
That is 120 mph
